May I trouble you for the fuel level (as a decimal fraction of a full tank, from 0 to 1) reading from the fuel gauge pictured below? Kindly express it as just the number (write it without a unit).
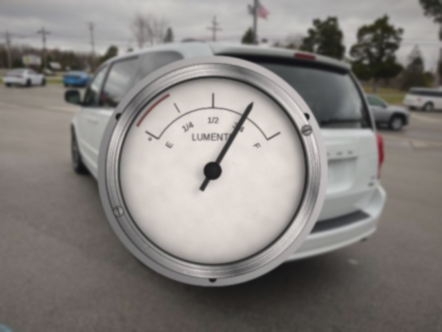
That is 0.75
